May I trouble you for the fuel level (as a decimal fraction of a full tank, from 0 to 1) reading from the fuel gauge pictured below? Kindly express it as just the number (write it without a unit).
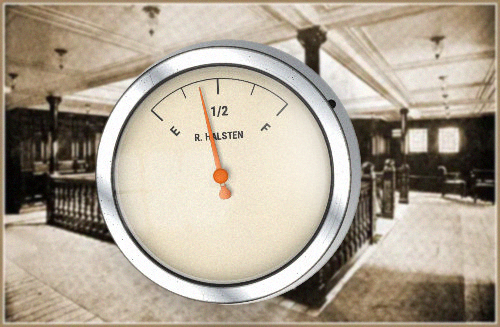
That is 0.375
